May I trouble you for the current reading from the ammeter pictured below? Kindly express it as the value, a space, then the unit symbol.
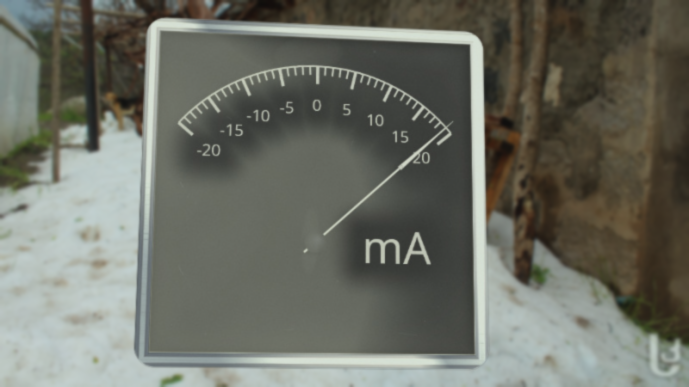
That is 19 mA
